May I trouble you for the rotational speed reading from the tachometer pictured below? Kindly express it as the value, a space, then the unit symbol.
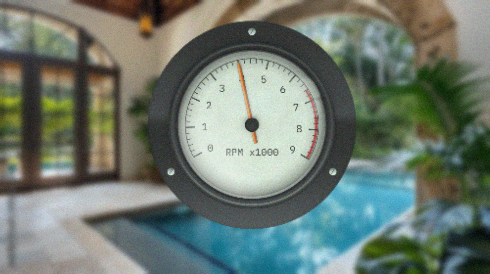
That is 4000 rpm
